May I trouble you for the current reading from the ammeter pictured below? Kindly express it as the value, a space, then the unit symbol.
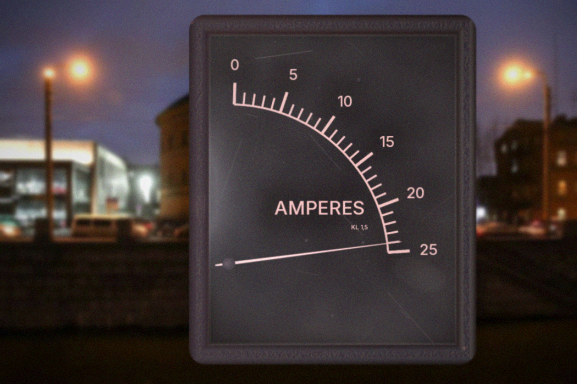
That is 24 A
